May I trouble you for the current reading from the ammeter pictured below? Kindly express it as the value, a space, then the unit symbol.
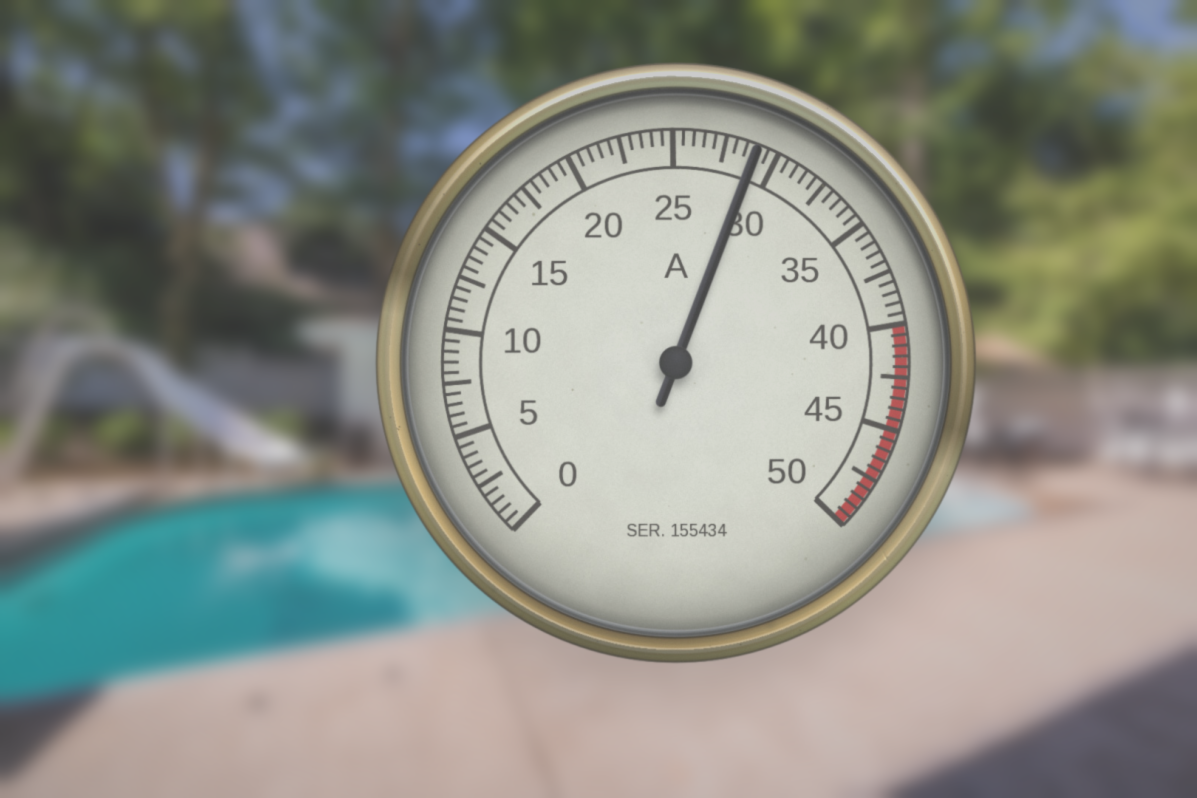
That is 29 A
